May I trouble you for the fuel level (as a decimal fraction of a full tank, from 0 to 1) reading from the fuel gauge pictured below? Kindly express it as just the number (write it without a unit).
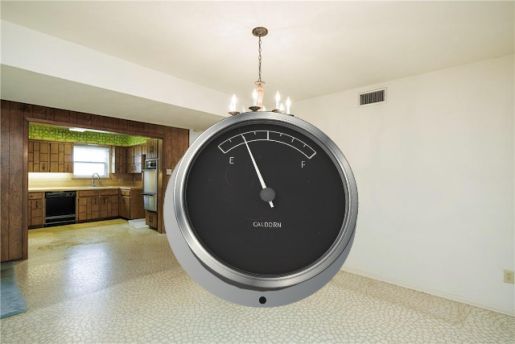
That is 0.25
